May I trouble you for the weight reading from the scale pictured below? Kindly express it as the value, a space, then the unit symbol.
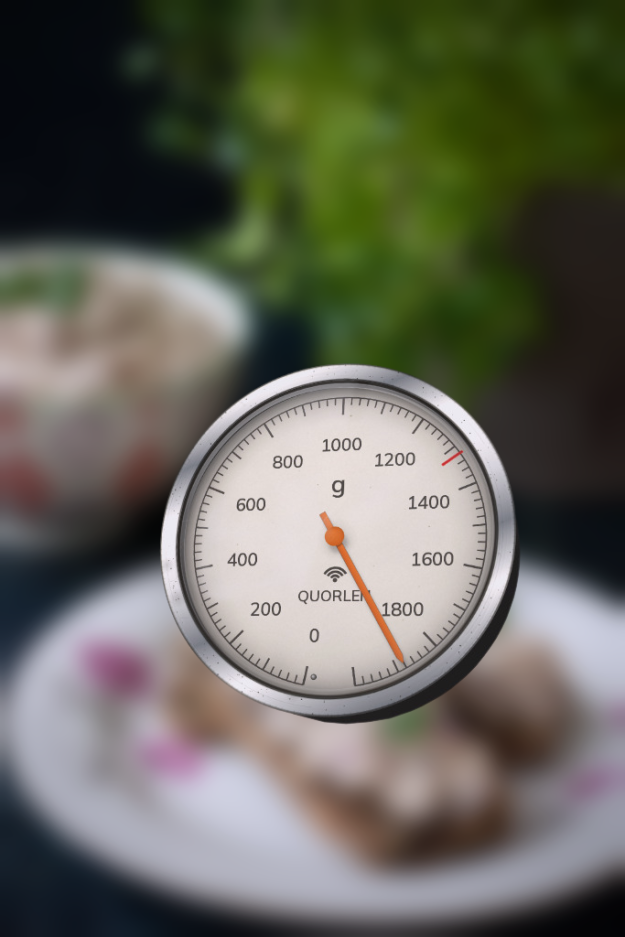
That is 1880 g
